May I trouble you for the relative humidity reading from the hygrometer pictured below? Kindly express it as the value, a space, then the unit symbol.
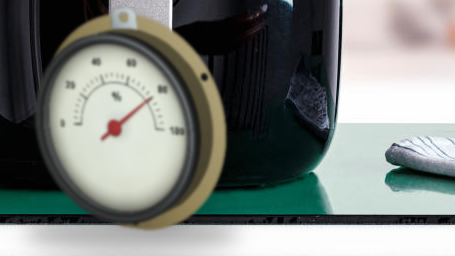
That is 80 %
